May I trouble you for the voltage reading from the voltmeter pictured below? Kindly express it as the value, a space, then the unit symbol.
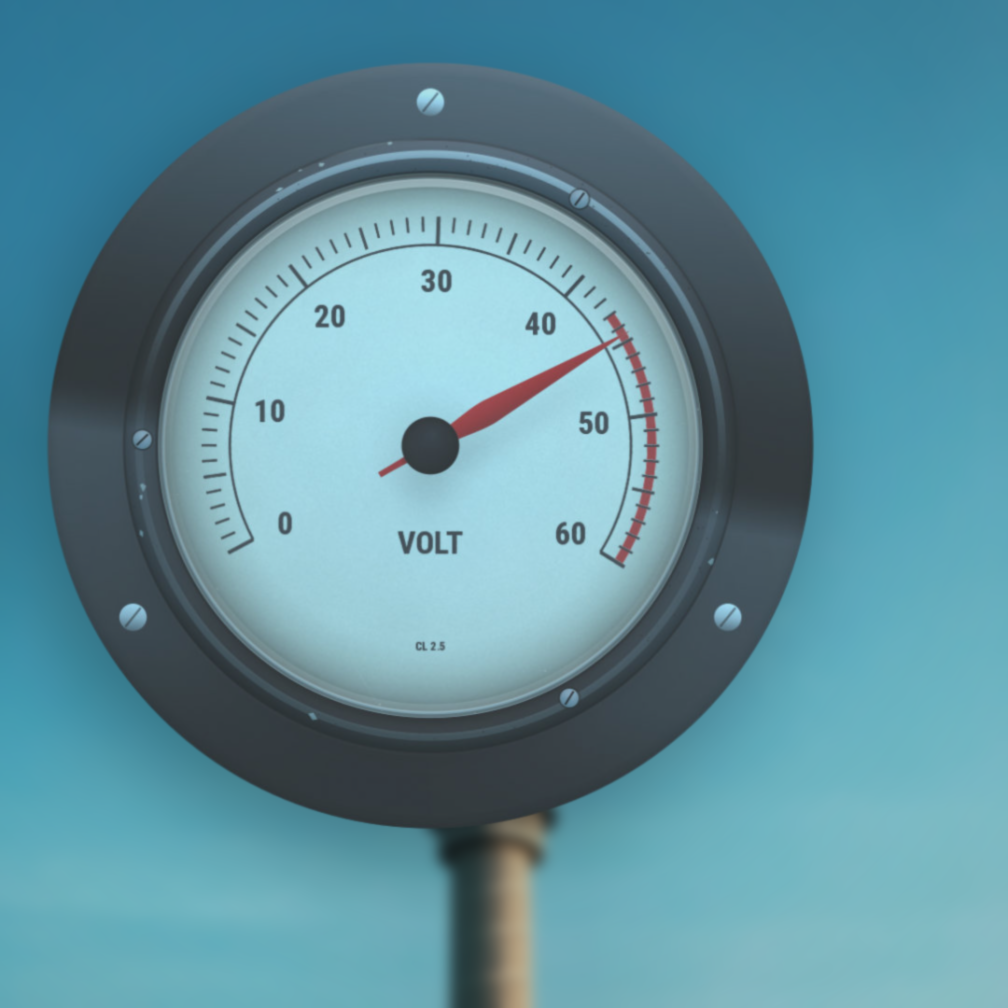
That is 44.5 V
